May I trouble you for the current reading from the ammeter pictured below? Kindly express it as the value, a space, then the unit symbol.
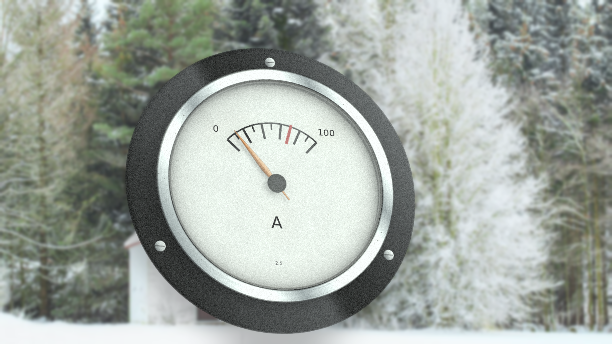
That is 10 A
